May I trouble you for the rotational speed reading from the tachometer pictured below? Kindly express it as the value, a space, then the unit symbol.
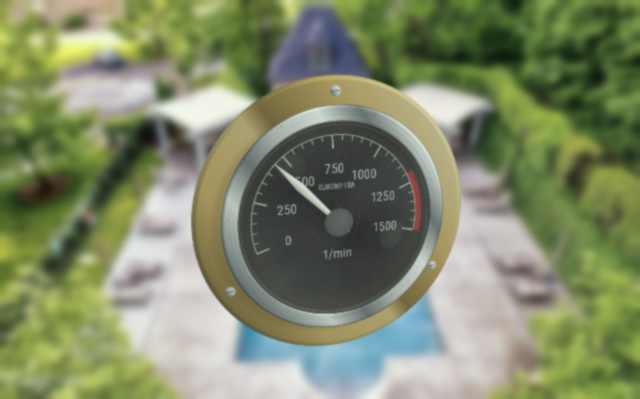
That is 450 rpm
